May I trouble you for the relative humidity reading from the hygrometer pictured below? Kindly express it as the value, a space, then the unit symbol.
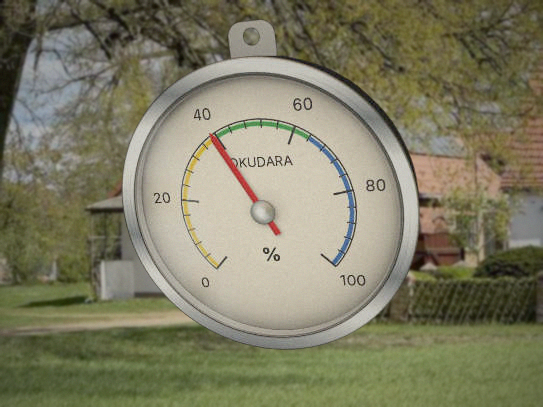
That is 40 %
